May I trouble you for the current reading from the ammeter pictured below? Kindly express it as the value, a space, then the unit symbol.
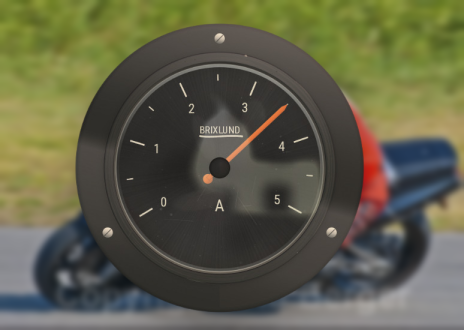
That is 3.5 A
